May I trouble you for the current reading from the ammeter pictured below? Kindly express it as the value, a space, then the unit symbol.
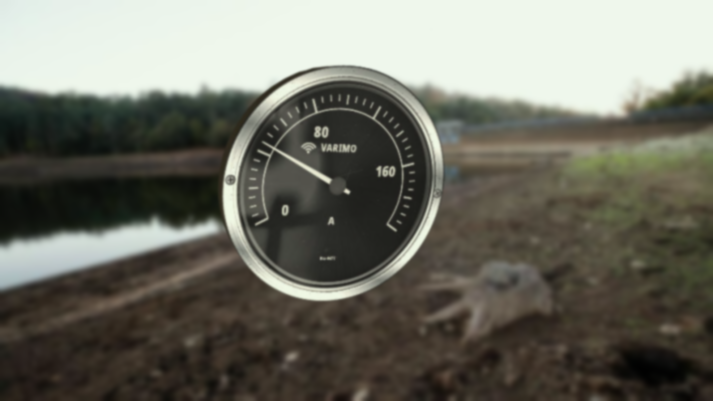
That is 45 A
